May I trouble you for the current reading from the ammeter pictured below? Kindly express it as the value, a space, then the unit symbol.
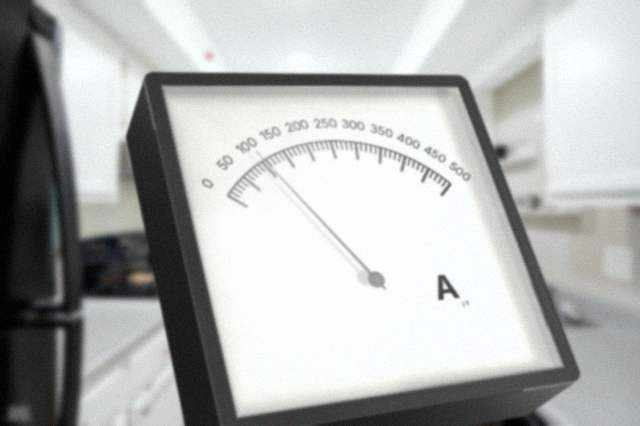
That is 100 A
